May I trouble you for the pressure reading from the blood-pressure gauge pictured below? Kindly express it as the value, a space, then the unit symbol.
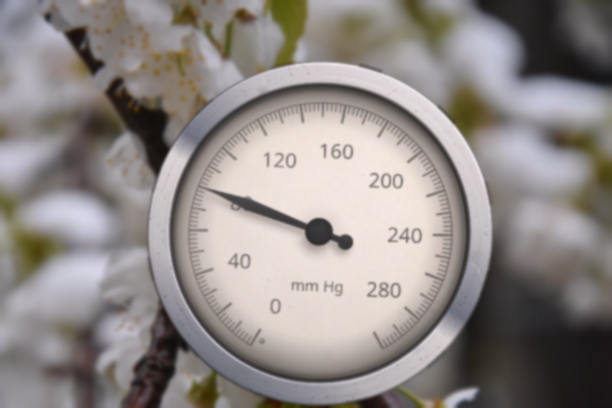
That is 80 mmHg
